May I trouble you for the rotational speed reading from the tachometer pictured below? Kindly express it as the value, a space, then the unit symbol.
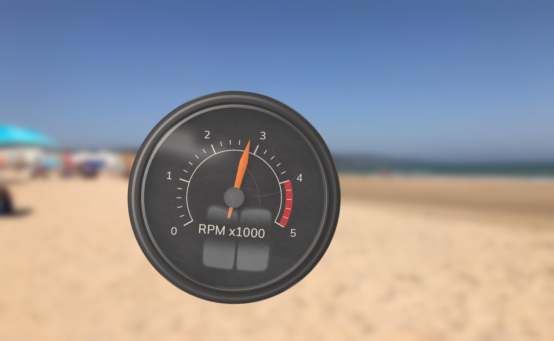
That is 2800 rpm
